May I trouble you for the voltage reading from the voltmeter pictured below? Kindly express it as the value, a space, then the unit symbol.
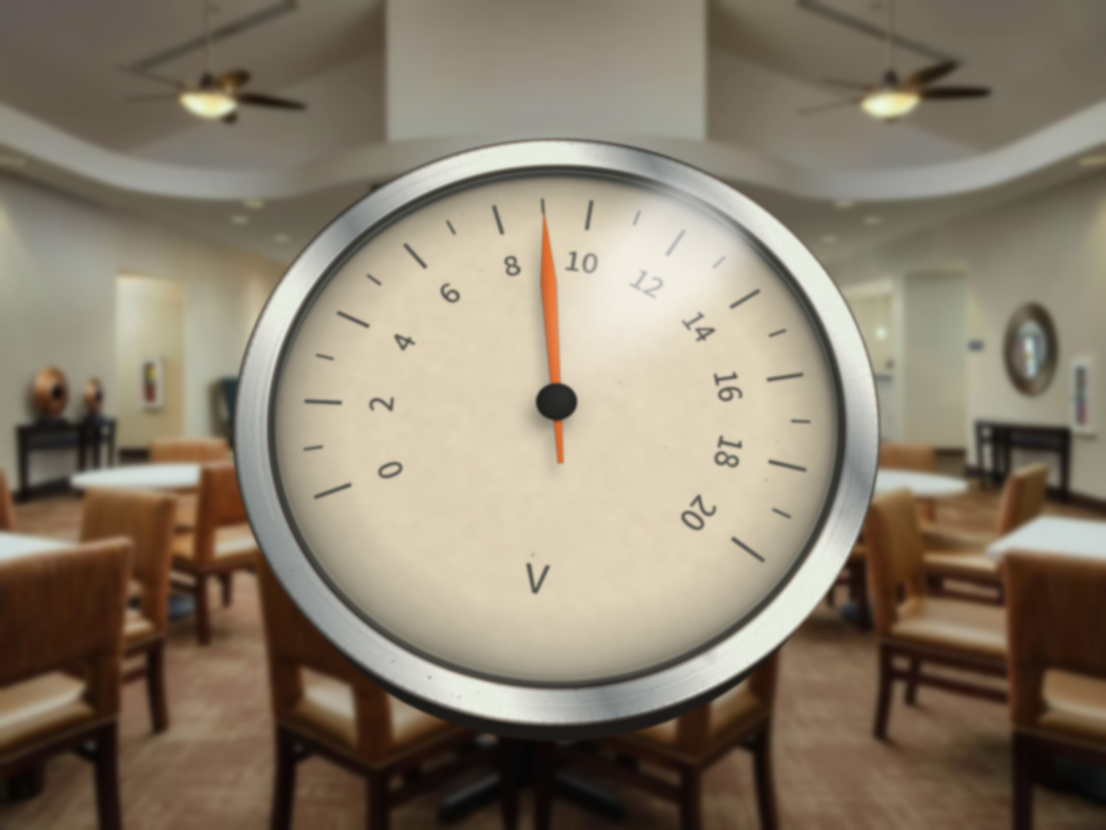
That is 9 V
